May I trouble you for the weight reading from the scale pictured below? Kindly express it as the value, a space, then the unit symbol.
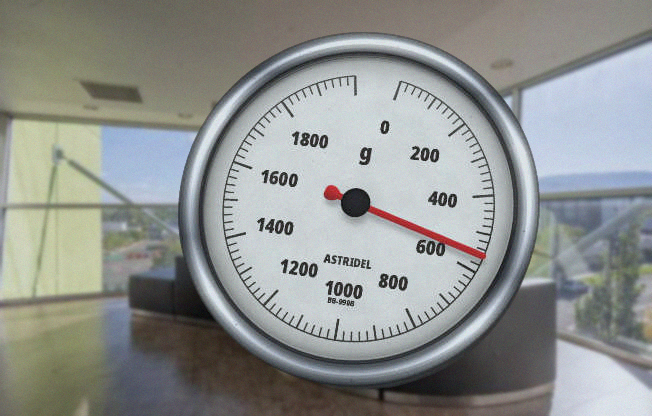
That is 560 g
